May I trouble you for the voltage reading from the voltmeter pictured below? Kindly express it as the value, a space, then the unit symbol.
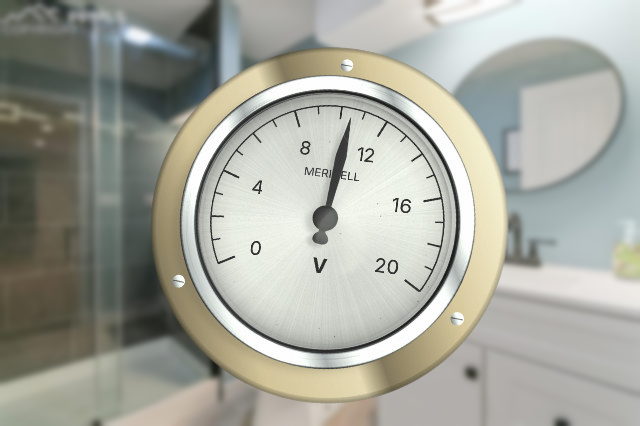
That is 10.5 V
